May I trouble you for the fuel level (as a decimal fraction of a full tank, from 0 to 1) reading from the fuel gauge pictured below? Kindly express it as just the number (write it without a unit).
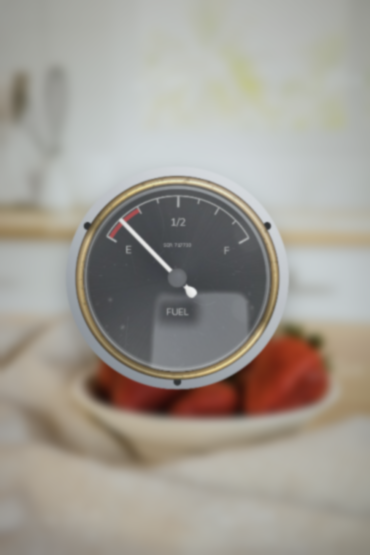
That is 0.125
